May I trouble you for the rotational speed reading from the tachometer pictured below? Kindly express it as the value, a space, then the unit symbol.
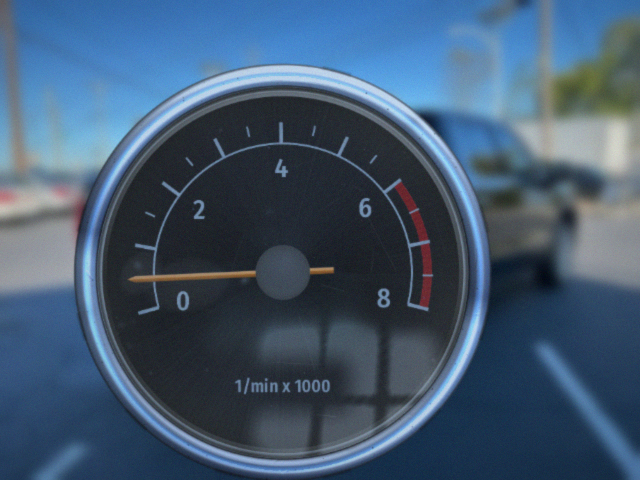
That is 500 rpm
